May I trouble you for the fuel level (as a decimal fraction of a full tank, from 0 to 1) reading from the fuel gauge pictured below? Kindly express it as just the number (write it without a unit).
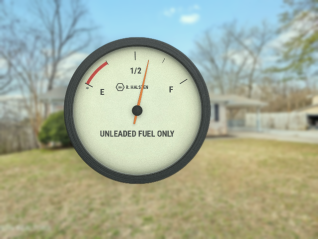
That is 0.625
